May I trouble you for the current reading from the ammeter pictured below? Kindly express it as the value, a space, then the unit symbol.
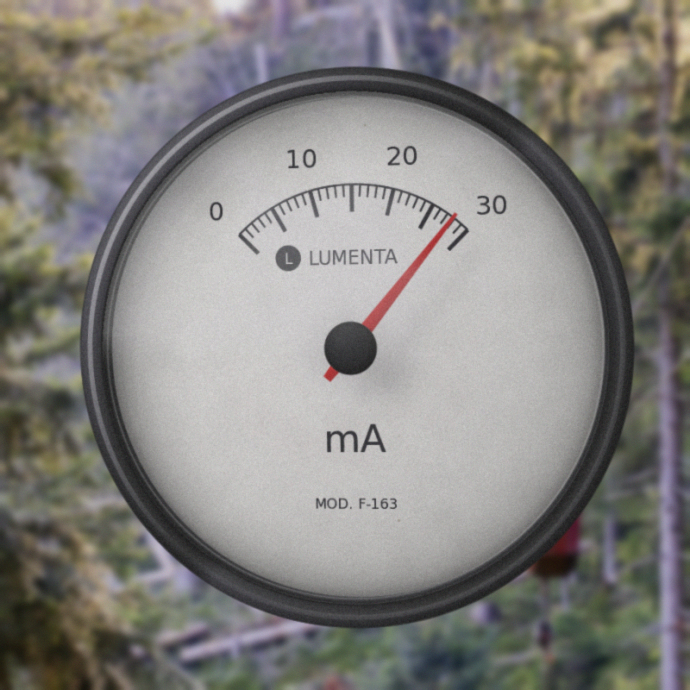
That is 28 mA
